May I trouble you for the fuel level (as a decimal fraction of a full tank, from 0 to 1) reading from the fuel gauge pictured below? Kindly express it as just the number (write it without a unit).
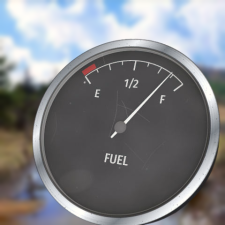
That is 0.875
